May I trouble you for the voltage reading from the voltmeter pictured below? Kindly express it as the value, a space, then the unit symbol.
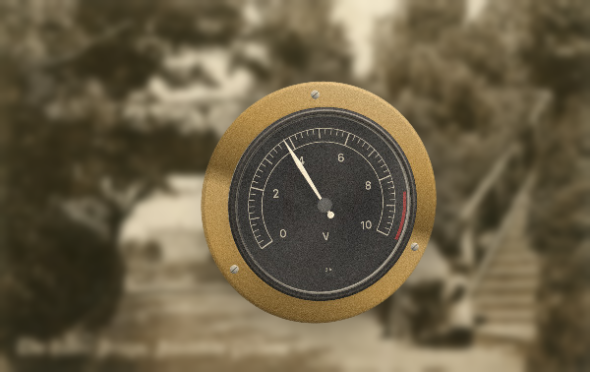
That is 3.8 V
